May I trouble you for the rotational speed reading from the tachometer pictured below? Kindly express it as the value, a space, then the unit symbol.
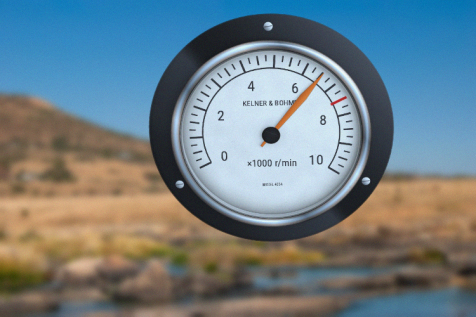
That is 6500 rpm
